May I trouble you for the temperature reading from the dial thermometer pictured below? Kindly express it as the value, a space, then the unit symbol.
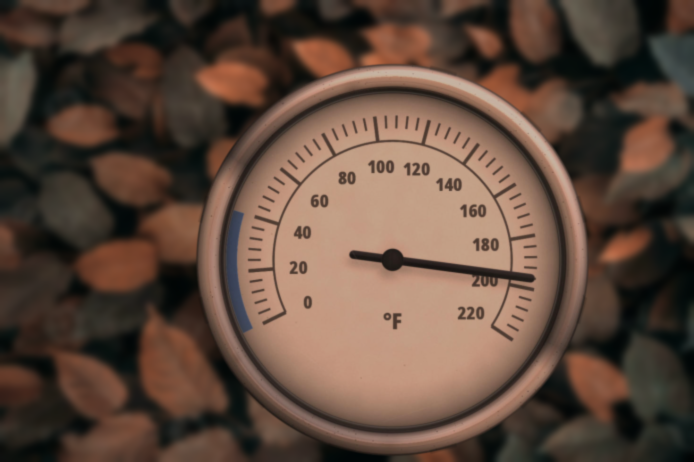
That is 196 °F
